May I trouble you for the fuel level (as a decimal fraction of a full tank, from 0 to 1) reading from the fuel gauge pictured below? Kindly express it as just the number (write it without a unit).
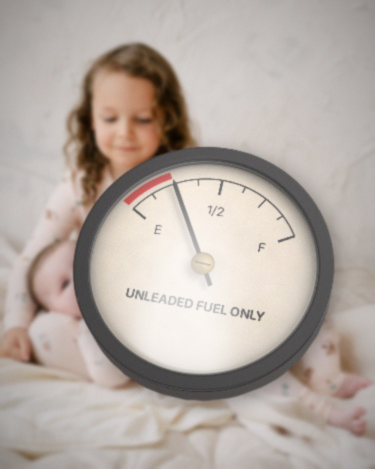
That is 0.25
